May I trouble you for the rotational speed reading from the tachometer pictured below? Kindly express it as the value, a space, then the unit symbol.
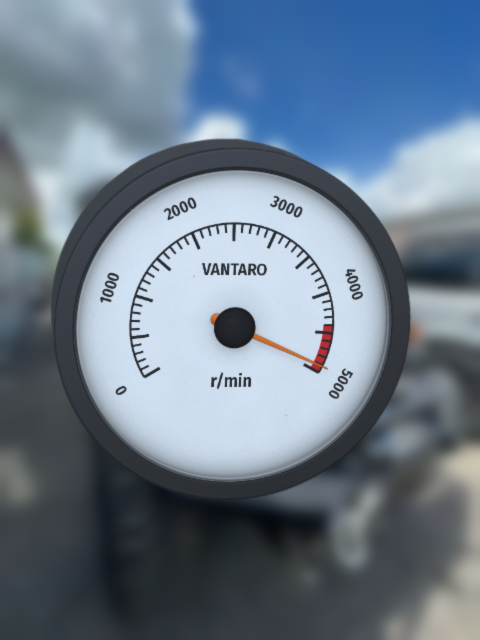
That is 4900 rpm
